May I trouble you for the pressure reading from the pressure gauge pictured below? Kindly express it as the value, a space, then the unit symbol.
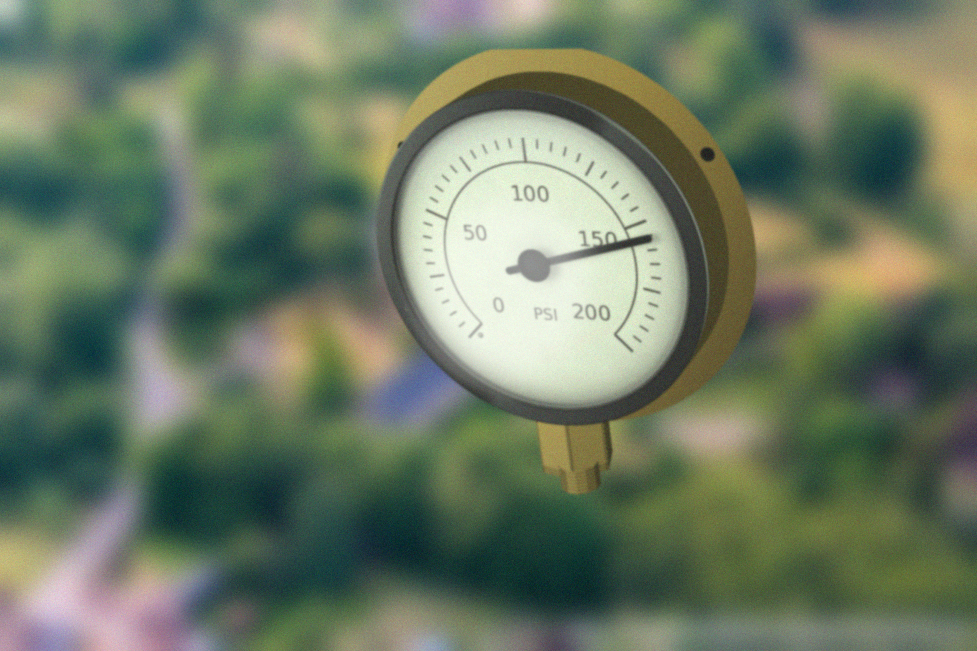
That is 155 psi
